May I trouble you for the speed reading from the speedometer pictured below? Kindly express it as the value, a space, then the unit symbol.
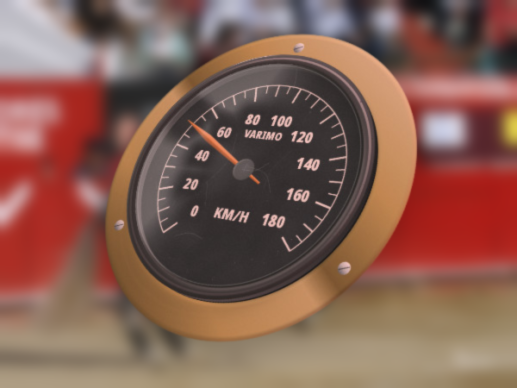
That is 50 km/h
